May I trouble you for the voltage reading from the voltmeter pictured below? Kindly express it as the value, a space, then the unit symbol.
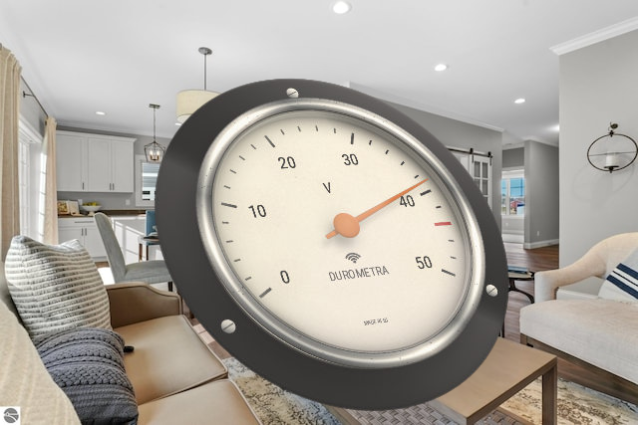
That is 39 V
